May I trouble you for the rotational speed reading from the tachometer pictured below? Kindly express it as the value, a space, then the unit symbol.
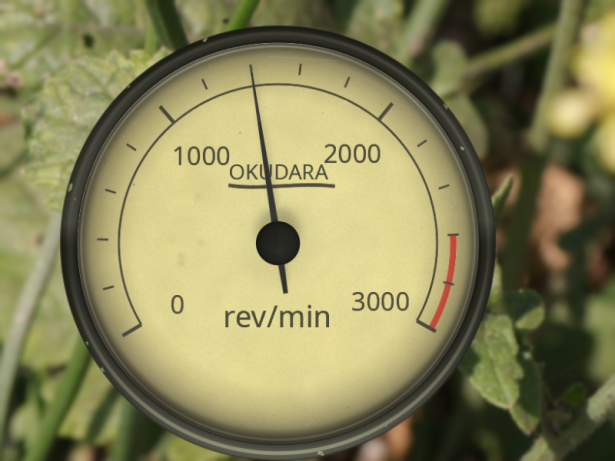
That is 1400 rpm
